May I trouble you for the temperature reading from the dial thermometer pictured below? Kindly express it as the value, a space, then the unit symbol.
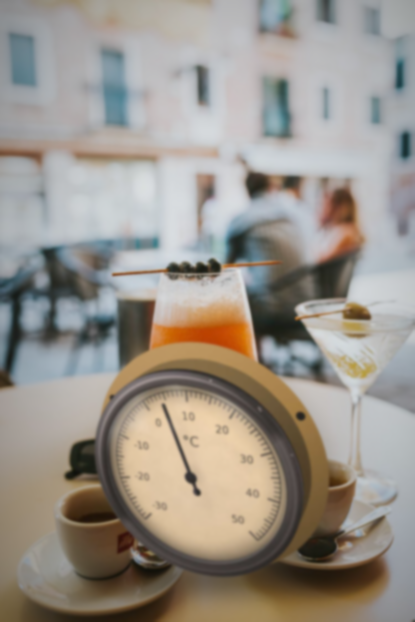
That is 5 °C
